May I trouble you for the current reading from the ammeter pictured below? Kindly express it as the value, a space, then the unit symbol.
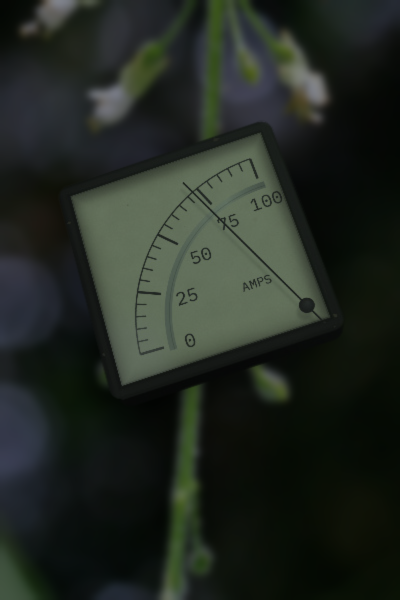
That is 72.5 A
